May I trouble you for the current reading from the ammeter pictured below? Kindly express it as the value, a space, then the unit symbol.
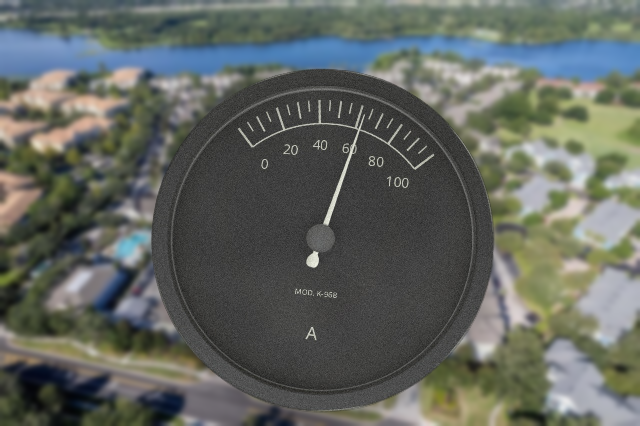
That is 62.5 A
